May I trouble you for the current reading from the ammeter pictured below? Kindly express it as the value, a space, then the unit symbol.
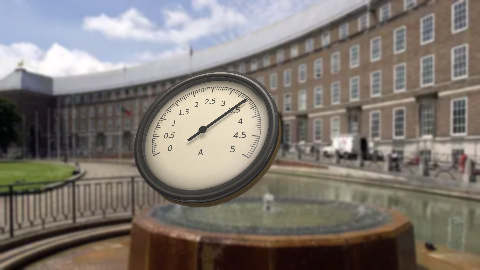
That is 3.5 A
